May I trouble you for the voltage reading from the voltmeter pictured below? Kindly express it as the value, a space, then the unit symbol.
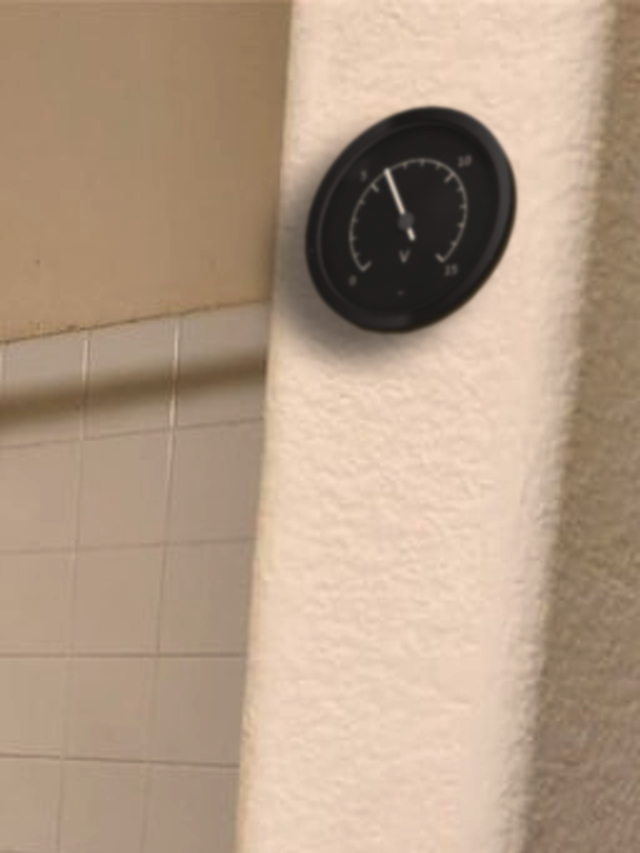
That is 6 V
